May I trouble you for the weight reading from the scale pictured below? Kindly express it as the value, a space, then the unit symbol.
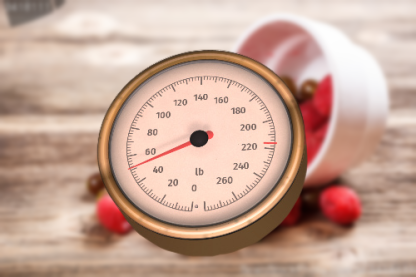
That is 50 lb
